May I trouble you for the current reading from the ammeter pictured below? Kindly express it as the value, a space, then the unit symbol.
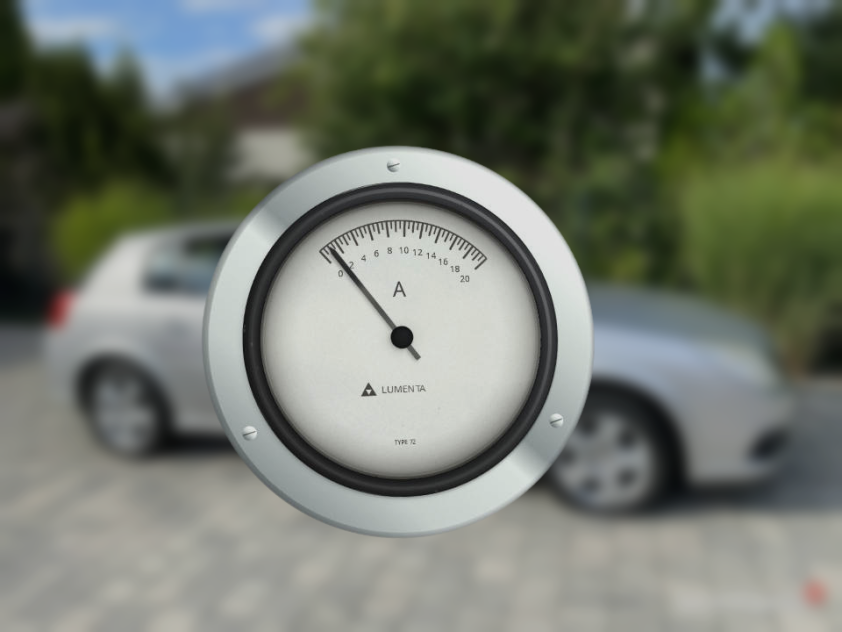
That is 1 A
